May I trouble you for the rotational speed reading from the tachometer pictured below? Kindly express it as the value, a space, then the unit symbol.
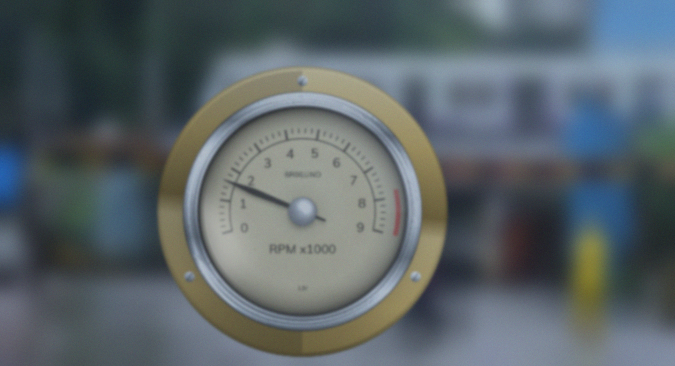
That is 1600 rpm
